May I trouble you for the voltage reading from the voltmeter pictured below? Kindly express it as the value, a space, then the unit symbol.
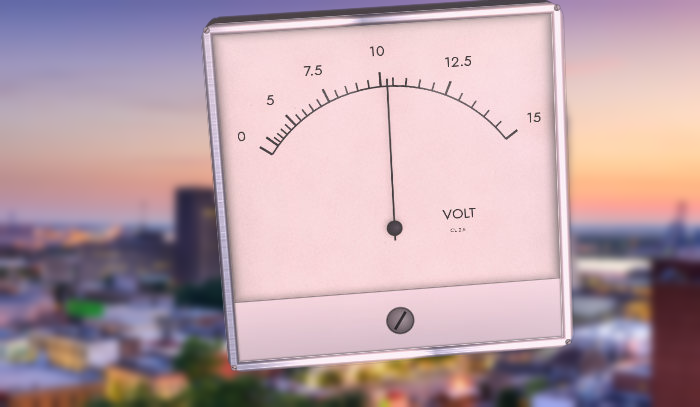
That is 10.25 V
